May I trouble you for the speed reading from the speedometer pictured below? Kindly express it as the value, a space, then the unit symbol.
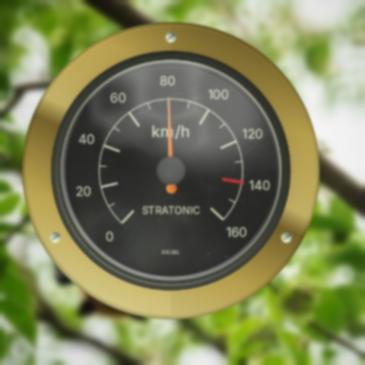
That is 80 km/h
